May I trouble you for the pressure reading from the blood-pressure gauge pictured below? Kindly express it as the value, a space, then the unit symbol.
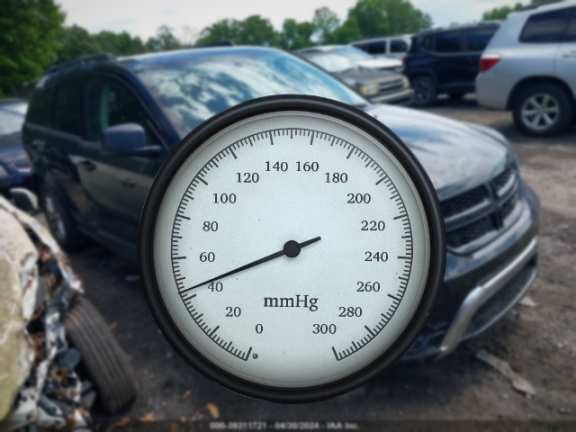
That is 44 mmHg
